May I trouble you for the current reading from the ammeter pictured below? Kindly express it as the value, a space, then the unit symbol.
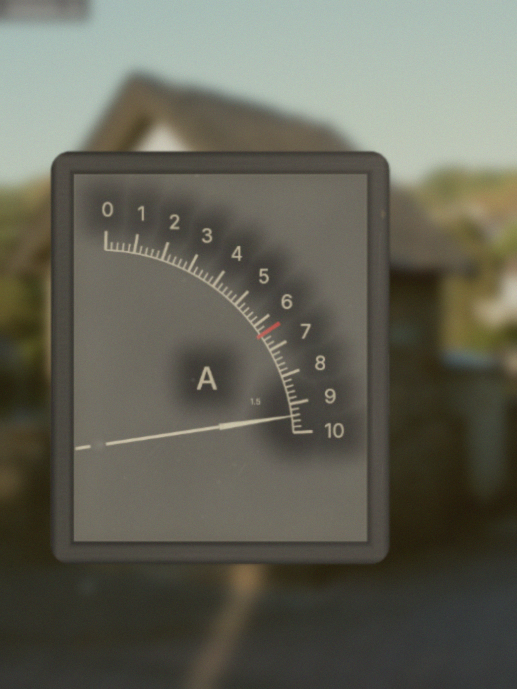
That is 9.4 A
